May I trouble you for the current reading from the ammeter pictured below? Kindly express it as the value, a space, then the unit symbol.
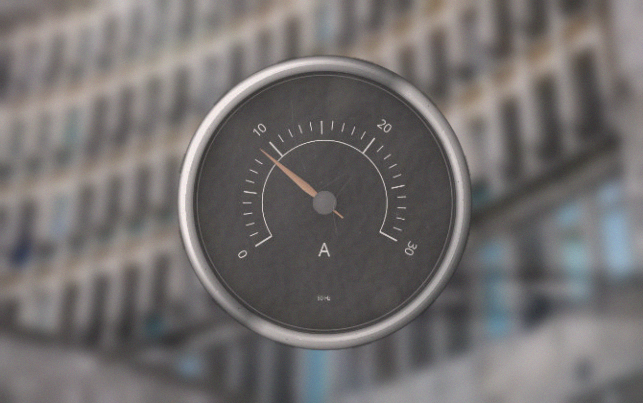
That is 9 A
